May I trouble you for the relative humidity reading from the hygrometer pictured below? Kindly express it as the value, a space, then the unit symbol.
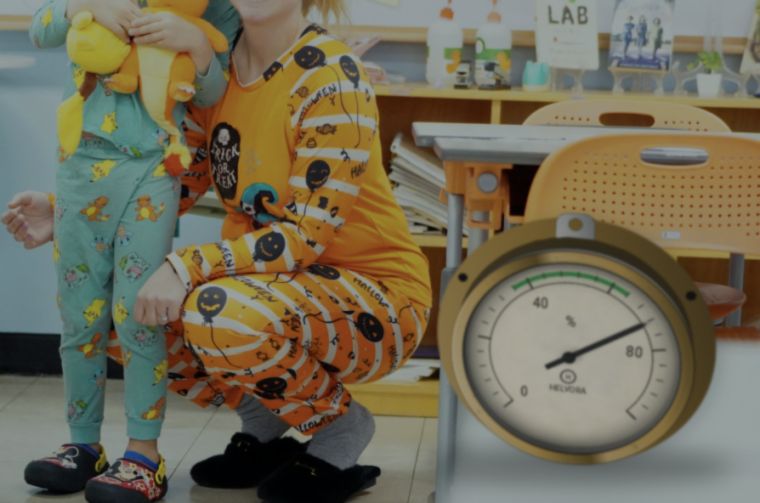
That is 72 %
